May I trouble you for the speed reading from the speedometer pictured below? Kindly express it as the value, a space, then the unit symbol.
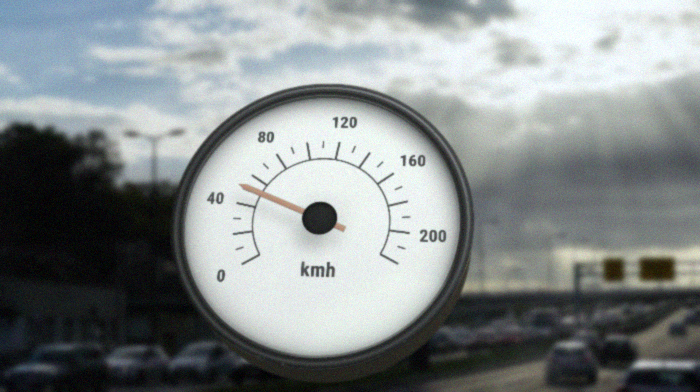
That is 50 km/h
